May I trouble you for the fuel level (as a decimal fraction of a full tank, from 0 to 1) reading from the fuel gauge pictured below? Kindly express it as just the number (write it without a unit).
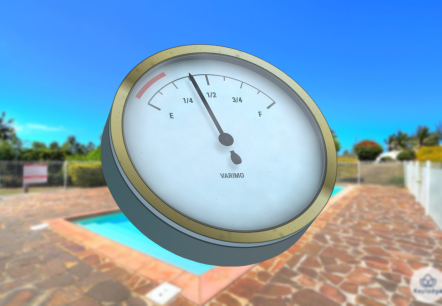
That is 0.375
